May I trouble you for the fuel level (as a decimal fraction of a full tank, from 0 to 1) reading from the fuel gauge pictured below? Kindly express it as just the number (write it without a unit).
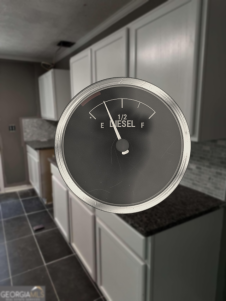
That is 0.25
